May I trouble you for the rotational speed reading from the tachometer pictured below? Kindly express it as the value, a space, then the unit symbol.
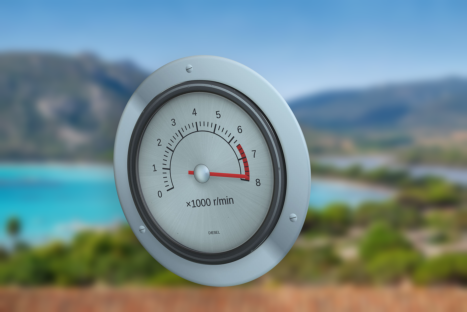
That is 7800 rpm
